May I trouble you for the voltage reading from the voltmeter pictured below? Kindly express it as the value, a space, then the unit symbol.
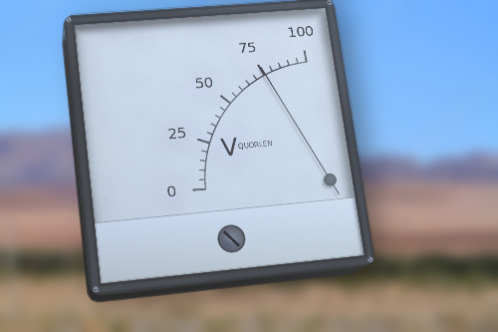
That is 75 V
